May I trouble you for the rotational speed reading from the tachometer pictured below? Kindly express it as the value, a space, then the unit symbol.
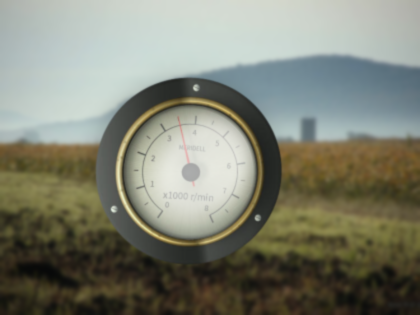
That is 3500 rpm
